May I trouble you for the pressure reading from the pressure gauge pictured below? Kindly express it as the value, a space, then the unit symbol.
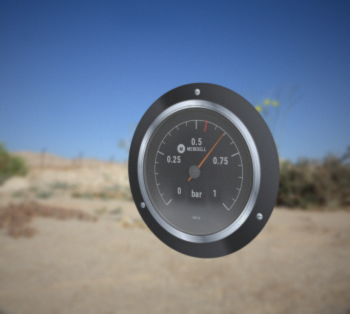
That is 0.65 bar
